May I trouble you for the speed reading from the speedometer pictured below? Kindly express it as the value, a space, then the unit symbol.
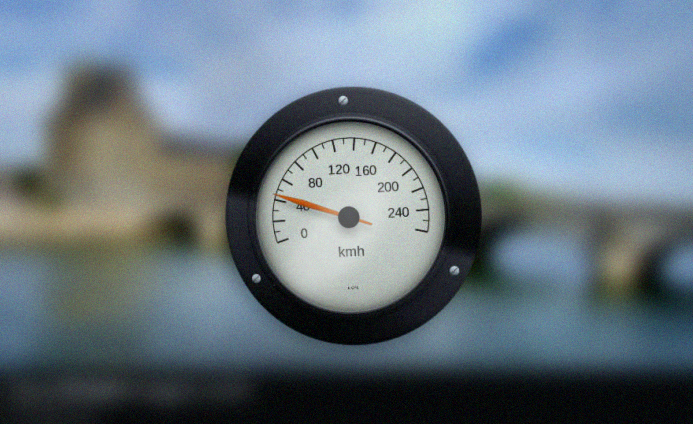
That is 45 km/h
